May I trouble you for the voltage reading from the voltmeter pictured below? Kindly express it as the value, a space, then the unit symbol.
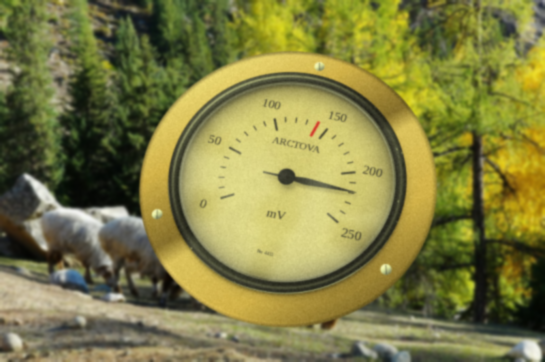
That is 220 mV
